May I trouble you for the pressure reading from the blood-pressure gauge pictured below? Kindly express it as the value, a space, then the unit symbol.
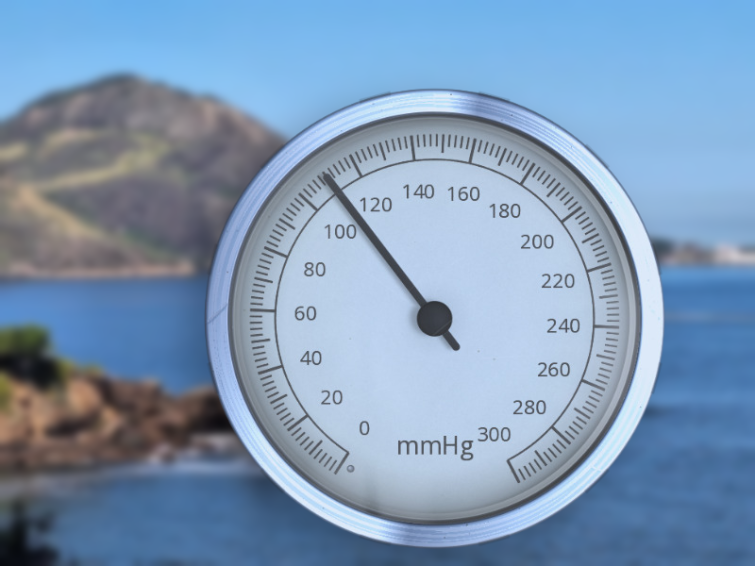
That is 110 mmHg
